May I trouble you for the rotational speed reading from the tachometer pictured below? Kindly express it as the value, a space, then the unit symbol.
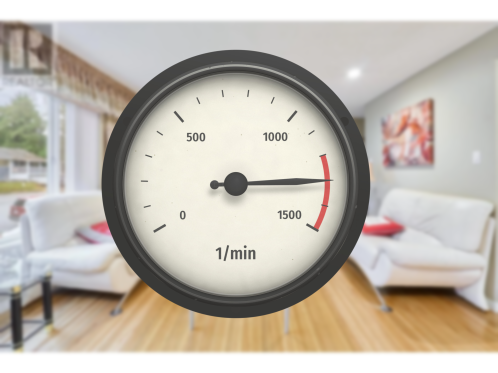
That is 1300 rpm
